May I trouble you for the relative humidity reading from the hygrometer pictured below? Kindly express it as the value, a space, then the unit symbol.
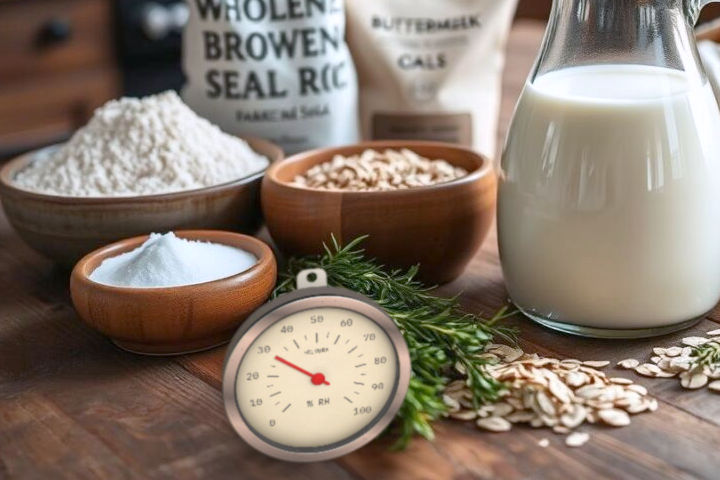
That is 30 %
